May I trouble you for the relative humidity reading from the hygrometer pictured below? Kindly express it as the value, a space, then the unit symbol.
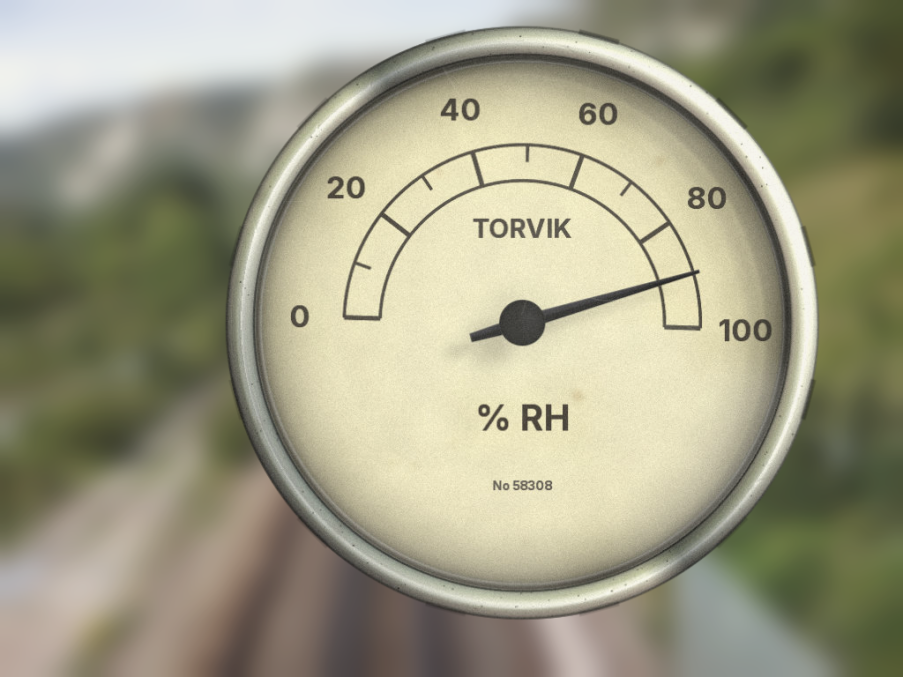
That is 90 %
